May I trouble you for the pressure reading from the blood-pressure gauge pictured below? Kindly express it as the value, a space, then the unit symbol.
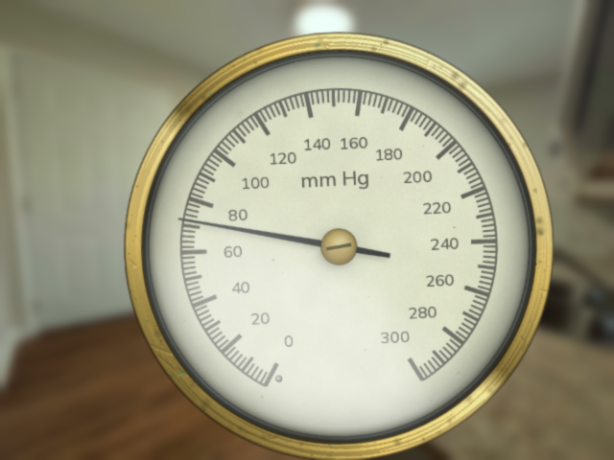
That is 72 mmHg
